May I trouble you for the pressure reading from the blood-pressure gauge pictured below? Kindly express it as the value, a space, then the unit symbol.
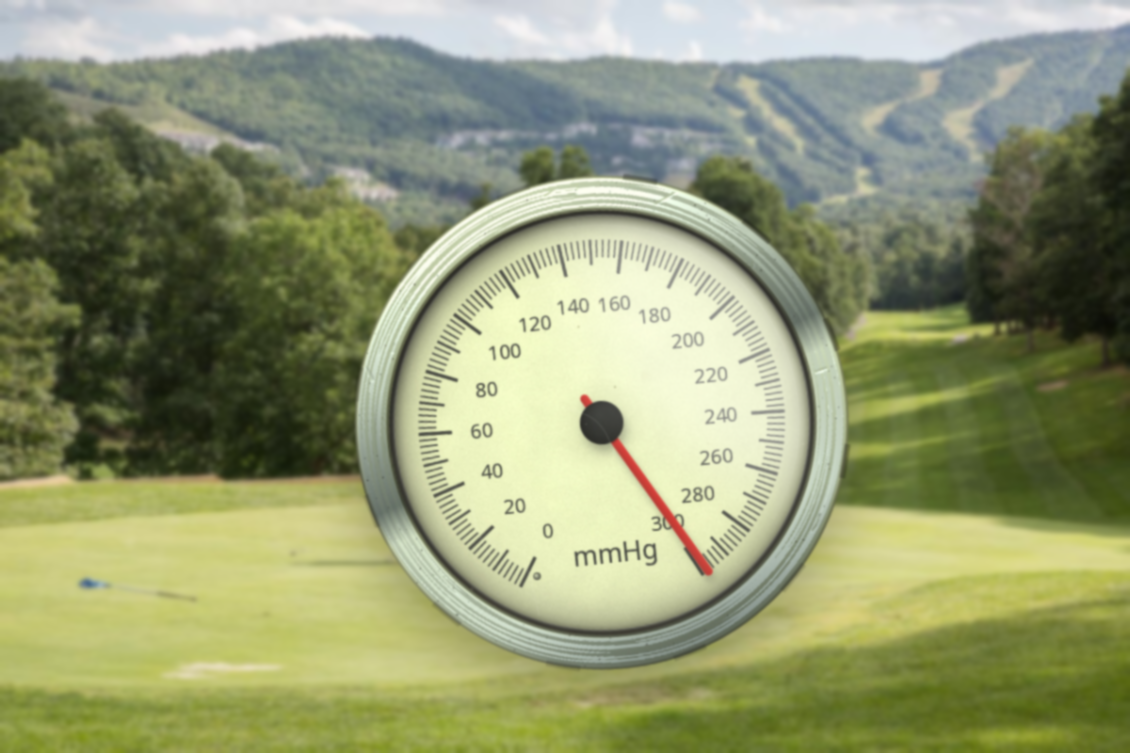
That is 298 mmHg
